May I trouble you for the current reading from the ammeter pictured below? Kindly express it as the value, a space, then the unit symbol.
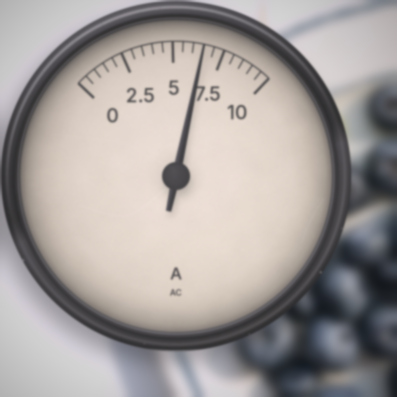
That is 6.5 A
